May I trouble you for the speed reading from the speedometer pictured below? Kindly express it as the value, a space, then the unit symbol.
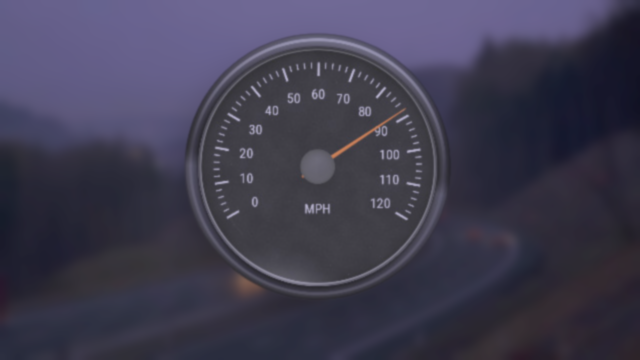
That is 88 mph
